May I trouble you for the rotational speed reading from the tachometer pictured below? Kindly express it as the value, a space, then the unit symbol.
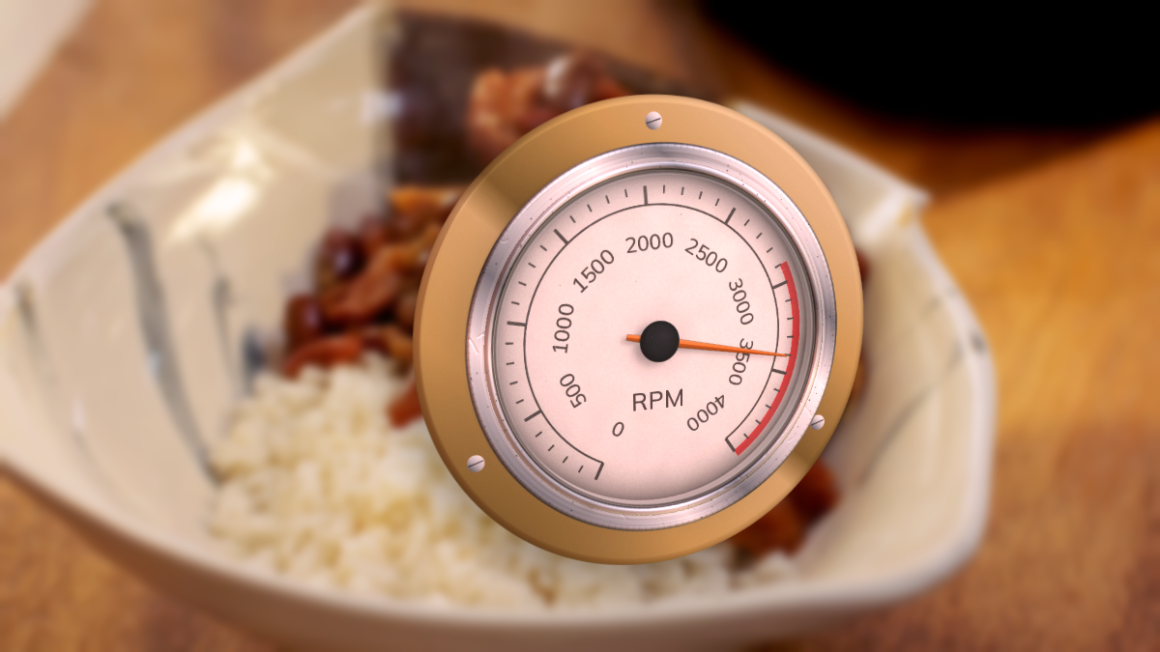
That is 3400 rpm
